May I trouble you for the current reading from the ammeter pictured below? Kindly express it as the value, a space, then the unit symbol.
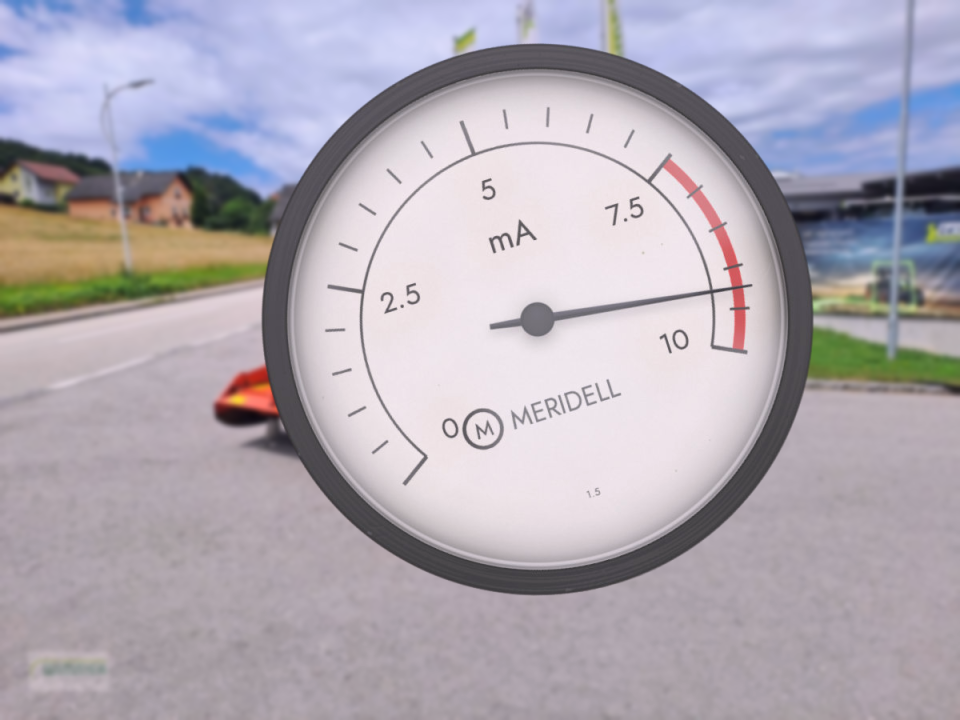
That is 9.25 mA
